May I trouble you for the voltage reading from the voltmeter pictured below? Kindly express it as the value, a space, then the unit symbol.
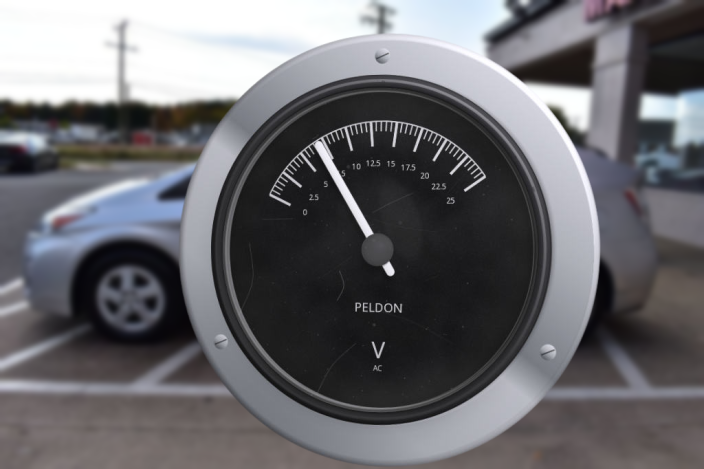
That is 7 V
